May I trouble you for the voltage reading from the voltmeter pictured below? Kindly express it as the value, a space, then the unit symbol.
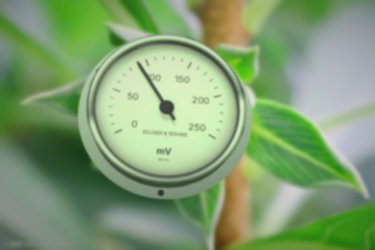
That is 90 mV
